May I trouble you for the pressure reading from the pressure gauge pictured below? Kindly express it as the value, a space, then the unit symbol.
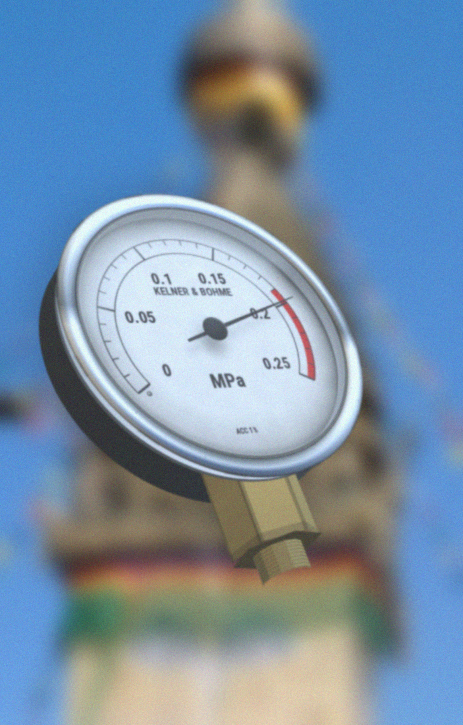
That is 0.2 MPa
